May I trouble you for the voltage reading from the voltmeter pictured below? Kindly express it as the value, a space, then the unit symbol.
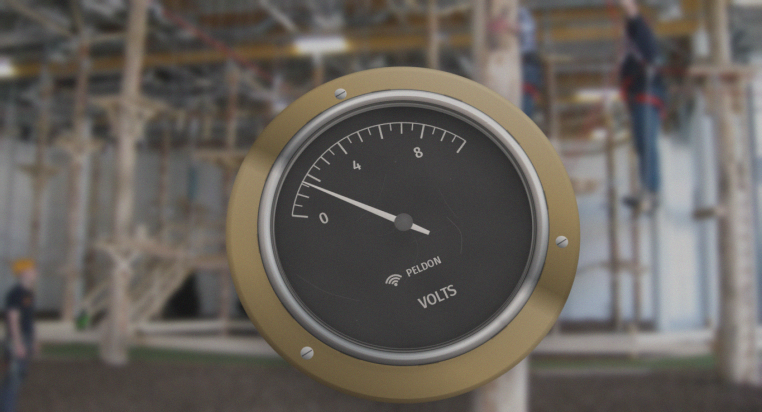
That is 1.5 V
